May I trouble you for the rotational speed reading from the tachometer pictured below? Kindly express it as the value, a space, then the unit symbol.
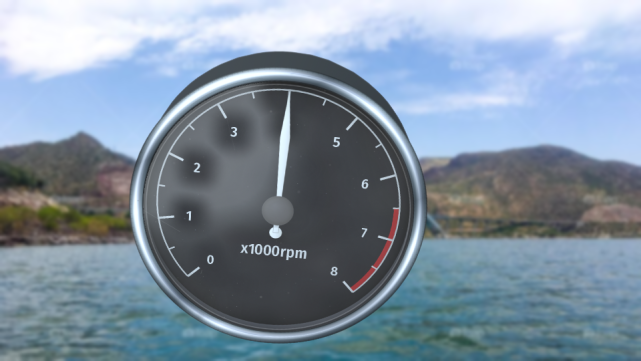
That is 4000 rpm
